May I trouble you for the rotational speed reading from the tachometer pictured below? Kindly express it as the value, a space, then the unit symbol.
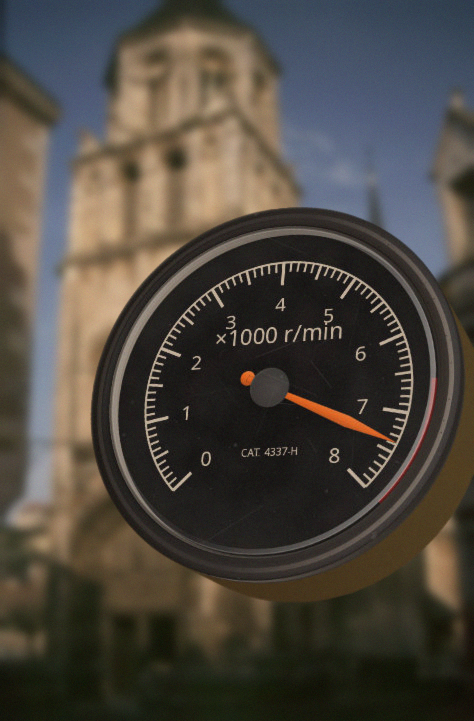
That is 7400 rpm
